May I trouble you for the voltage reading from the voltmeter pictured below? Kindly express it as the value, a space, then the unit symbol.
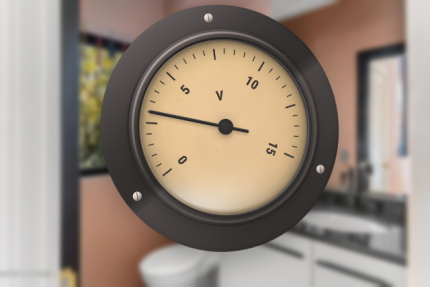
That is 3 V
